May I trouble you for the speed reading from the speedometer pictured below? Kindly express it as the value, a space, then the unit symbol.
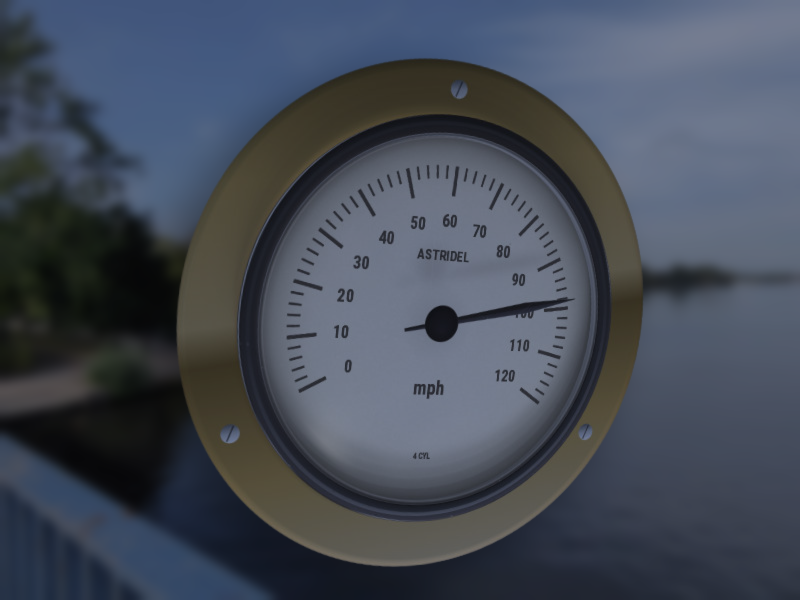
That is 98 mph
